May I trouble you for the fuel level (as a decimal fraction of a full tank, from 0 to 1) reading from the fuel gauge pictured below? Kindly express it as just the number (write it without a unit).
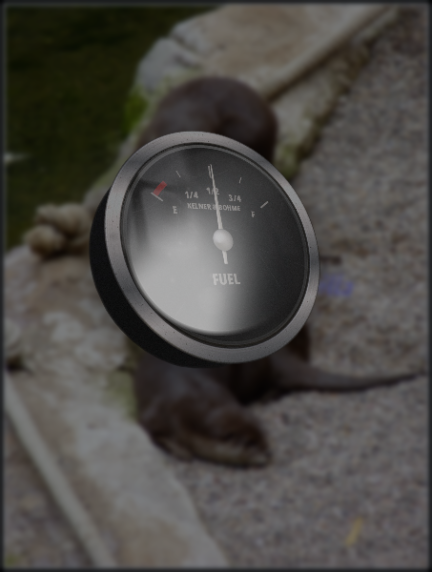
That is 0.5
